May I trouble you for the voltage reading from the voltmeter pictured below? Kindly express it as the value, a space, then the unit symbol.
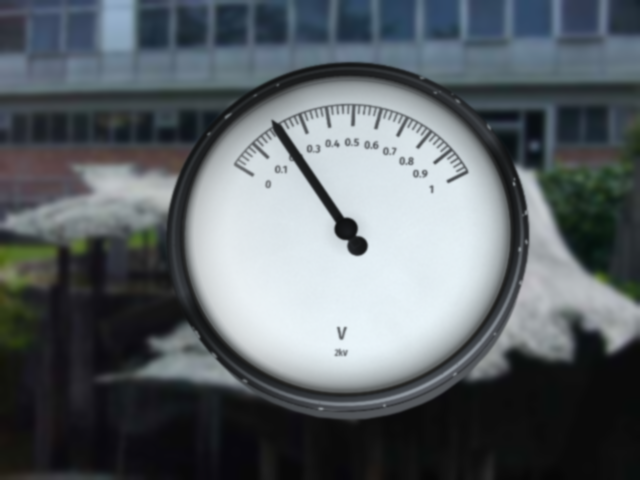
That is 0.2 V
